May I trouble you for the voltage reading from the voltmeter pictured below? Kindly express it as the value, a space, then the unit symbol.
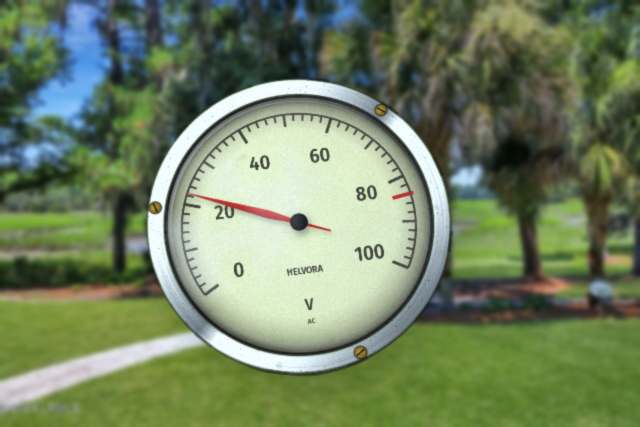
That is 22 V
